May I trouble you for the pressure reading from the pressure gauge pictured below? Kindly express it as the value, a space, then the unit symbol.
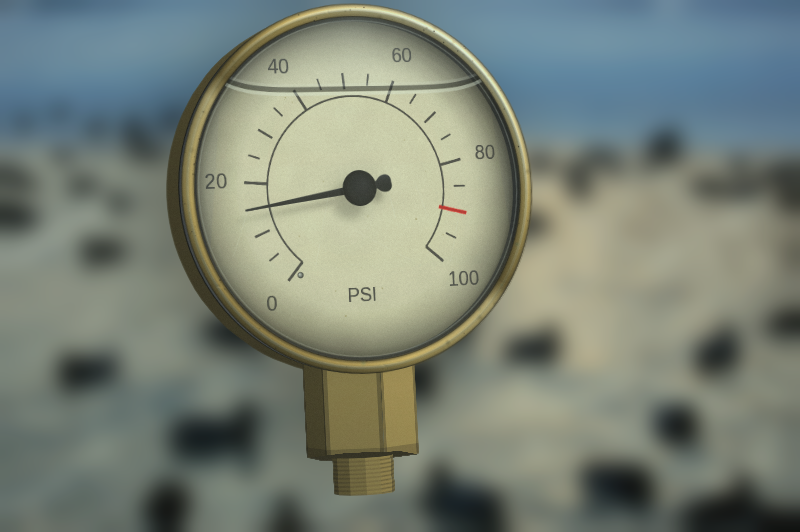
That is 15 psi
